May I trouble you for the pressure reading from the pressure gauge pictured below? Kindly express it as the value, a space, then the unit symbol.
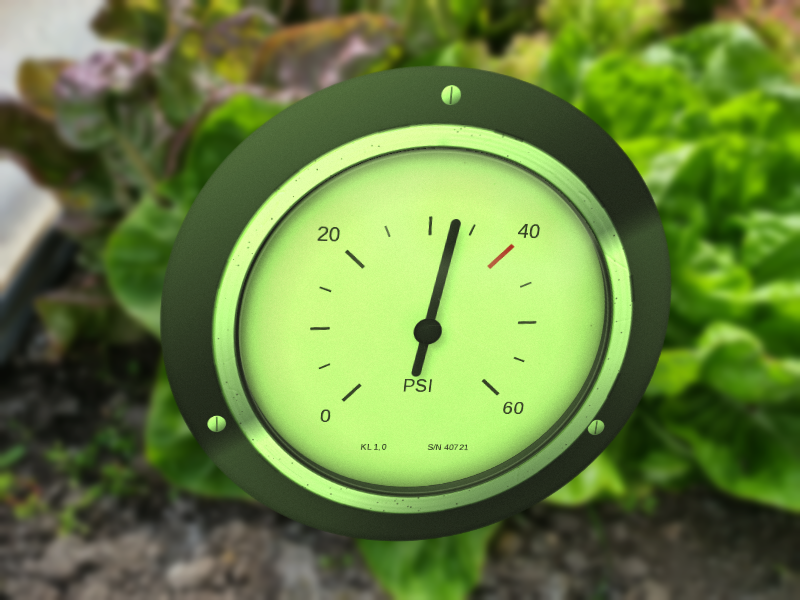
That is 32.5 psi
